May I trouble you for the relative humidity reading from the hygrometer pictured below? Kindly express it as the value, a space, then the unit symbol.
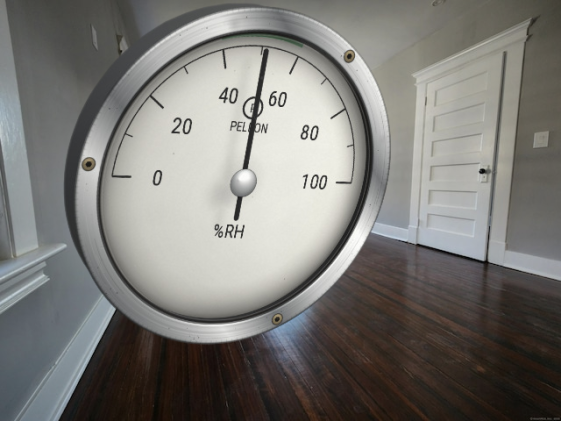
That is 50 %
